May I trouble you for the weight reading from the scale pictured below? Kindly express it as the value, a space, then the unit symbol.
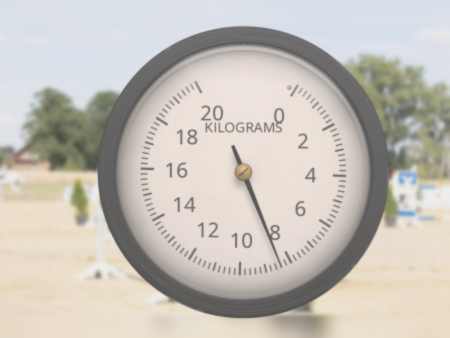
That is 8.4 kg
